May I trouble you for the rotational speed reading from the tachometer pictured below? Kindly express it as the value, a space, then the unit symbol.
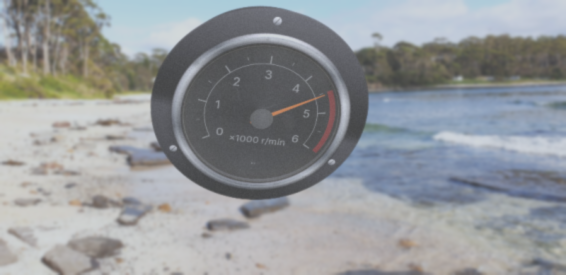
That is 4500 rpm
